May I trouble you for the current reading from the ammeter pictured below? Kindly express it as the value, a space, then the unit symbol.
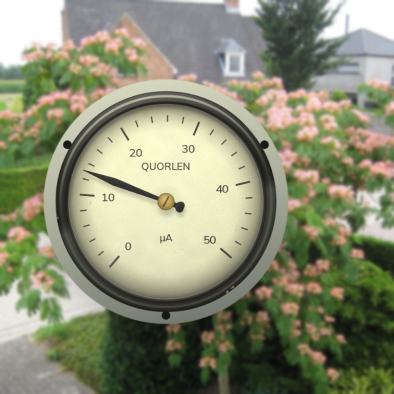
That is 13 µA
